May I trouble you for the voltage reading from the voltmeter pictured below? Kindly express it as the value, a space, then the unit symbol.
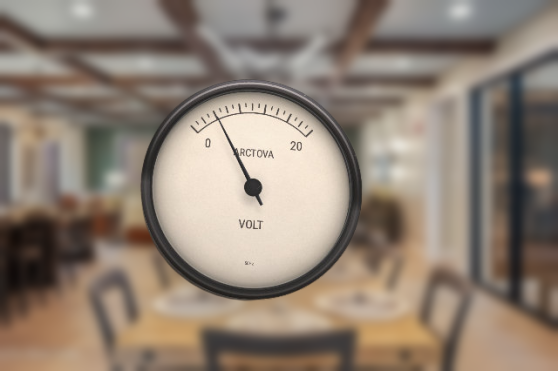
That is 4 V
